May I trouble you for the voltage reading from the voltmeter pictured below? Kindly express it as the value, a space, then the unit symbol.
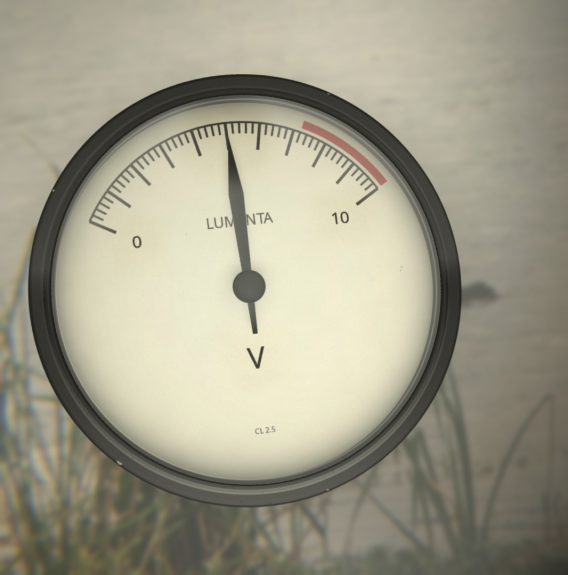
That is 5 V
